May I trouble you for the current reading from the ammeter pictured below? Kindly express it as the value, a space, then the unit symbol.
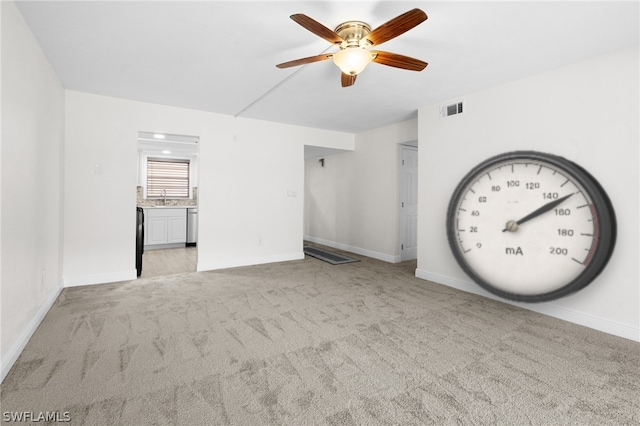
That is 150 mA
